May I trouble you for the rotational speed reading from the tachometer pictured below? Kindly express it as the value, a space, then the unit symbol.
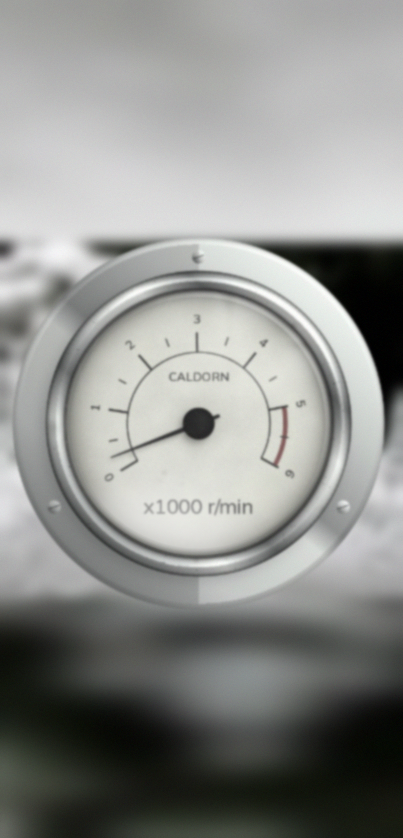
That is 250 rpm
